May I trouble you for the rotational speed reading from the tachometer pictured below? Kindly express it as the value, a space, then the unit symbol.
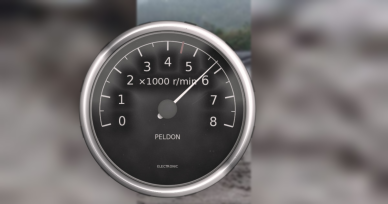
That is 5750 rpm
